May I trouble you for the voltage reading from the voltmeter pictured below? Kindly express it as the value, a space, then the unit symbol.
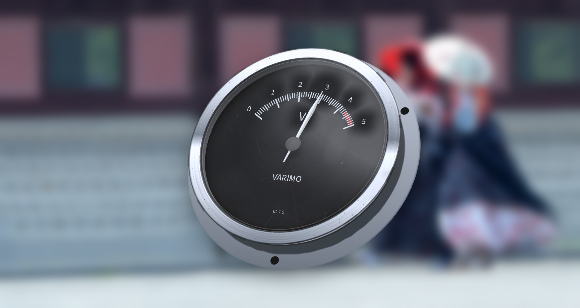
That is 3 V
